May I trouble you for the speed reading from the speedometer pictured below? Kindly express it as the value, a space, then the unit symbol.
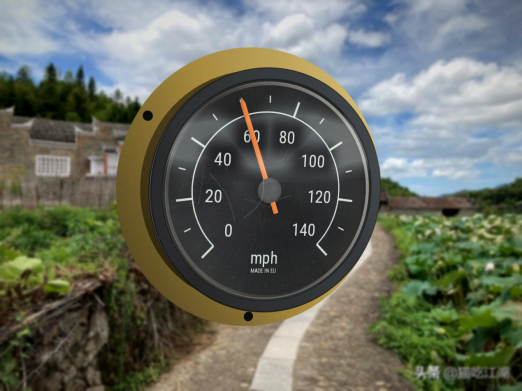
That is 60 mph
